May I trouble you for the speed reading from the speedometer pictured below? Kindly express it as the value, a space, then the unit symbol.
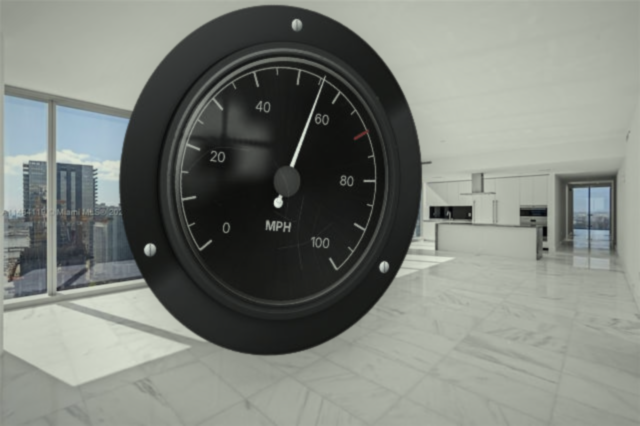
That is 55 mph
